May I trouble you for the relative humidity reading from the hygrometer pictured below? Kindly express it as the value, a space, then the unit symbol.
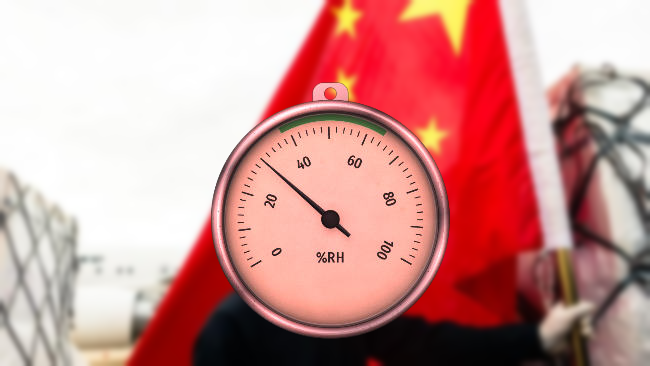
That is 30 %
